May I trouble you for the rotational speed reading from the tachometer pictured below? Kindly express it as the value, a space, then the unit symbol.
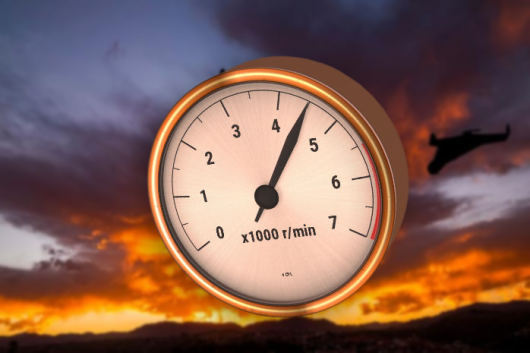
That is 4500 rpm
